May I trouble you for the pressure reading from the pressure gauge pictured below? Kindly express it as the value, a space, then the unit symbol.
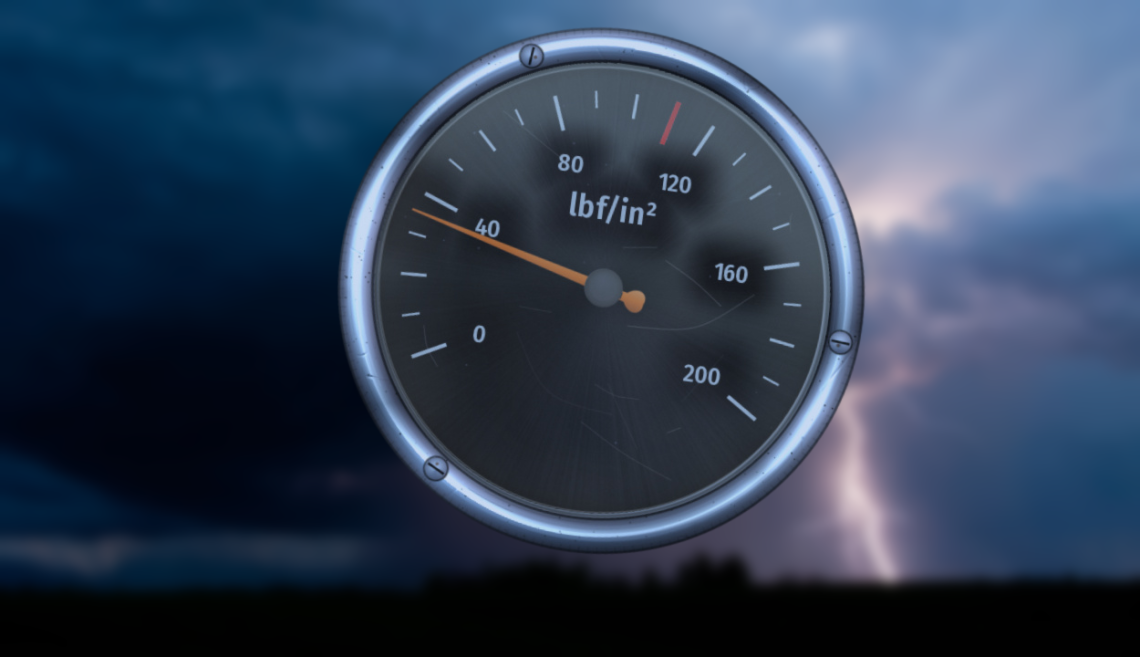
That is 35 psi
